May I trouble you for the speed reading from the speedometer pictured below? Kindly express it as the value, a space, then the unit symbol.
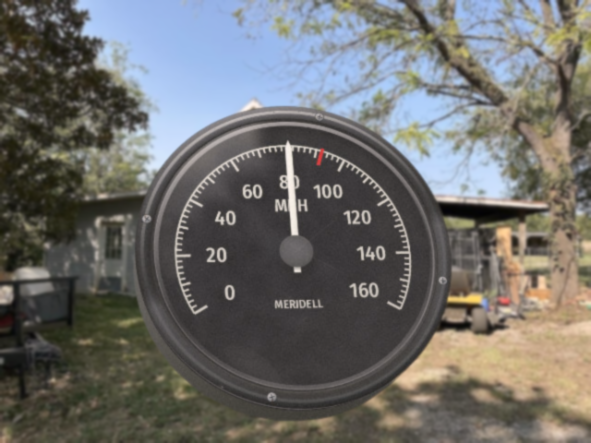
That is 80 mph
